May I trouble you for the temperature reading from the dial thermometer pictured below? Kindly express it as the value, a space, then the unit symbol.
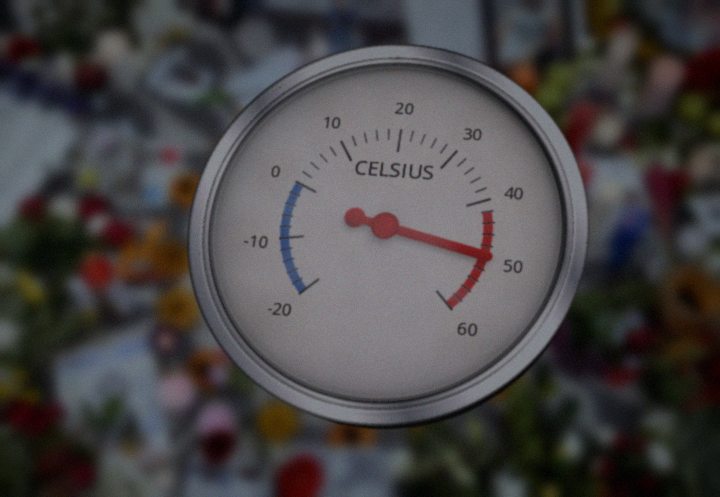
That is 50 °C
